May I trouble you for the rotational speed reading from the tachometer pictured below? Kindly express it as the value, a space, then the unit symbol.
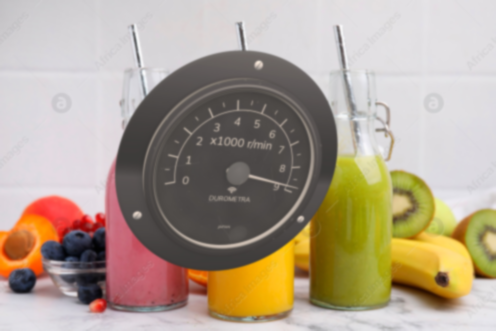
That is 8750 rpm
